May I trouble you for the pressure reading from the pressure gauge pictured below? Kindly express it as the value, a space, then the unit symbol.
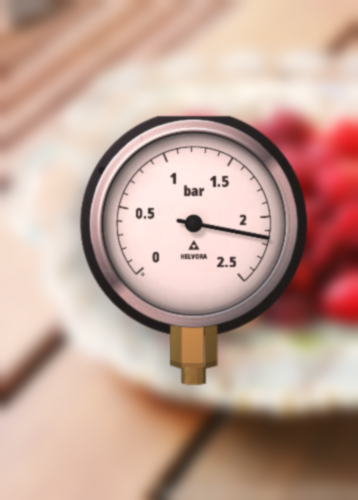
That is 2.15 bar
